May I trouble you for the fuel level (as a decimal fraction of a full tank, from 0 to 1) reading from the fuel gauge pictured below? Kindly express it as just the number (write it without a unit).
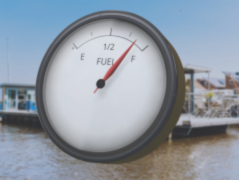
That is 0.875
